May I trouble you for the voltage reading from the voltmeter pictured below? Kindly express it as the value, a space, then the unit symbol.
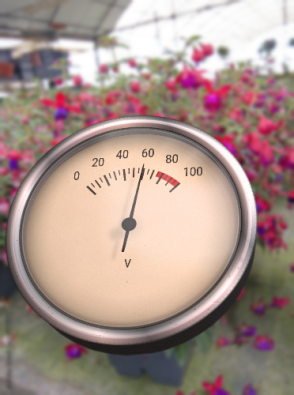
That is 60 V
